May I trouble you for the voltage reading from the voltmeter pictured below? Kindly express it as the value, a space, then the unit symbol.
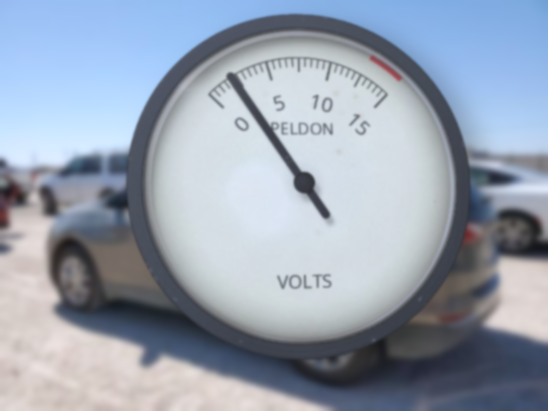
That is 2 V
